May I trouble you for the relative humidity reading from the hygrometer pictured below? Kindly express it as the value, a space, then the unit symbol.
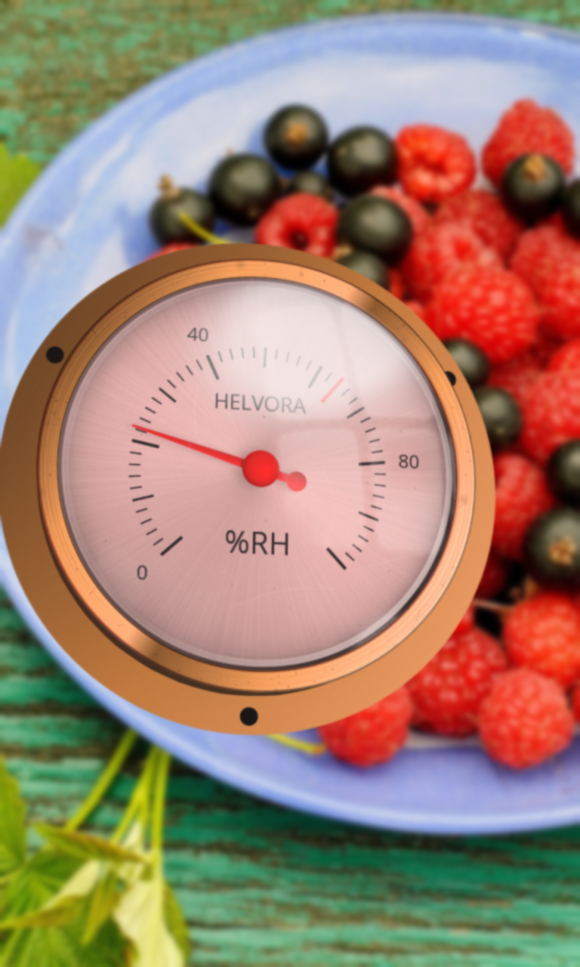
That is 22 %
